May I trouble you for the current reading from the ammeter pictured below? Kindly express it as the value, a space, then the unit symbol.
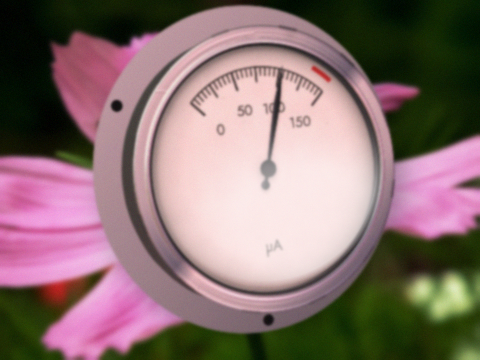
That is 100 µA
